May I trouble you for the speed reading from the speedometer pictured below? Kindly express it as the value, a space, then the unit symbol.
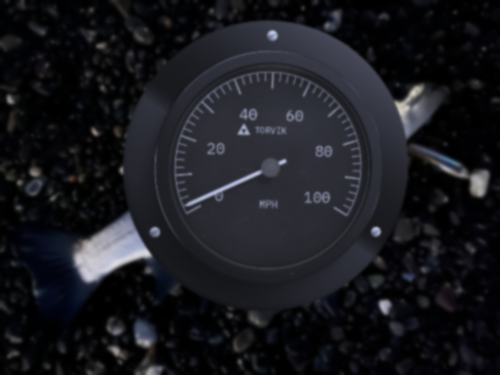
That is 2 mph
